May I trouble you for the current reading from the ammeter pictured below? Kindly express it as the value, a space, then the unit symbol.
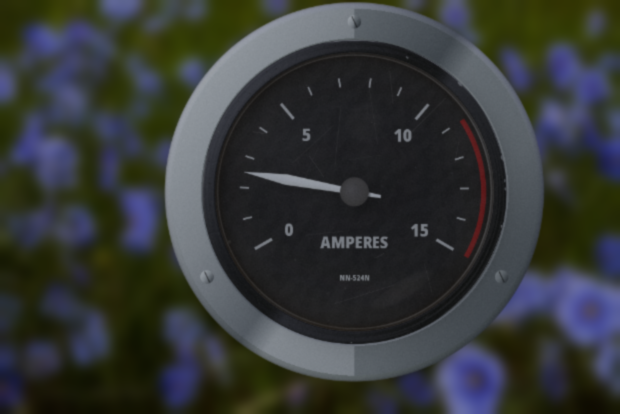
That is 2.5 A
